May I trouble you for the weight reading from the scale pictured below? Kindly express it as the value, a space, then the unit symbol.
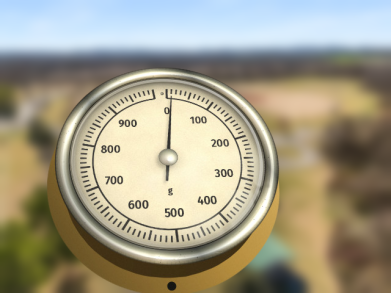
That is 10 g
